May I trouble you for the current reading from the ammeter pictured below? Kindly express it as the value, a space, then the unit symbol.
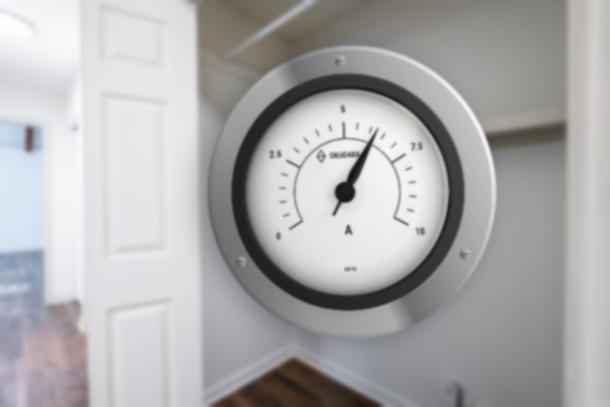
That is 6.25 A
